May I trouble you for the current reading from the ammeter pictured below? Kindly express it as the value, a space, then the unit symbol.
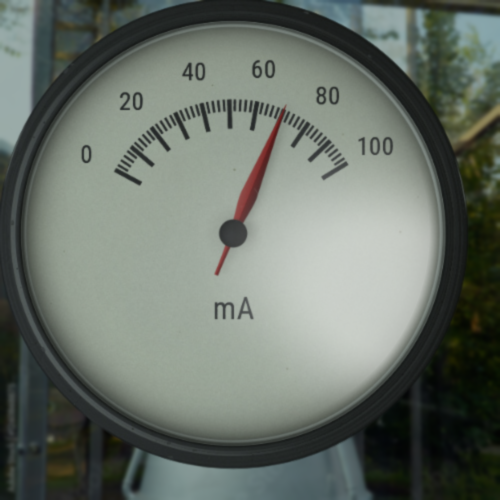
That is 70 mA
